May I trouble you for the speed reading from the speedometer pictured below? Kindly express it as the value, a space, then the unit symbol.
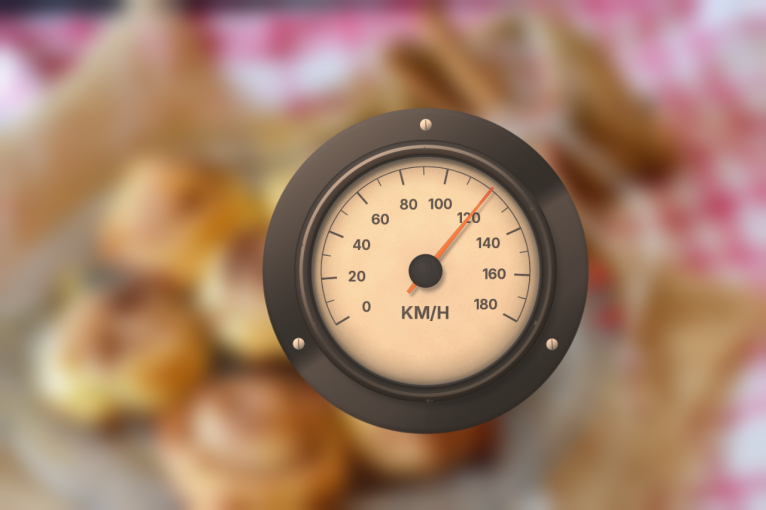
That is 120 km/h
